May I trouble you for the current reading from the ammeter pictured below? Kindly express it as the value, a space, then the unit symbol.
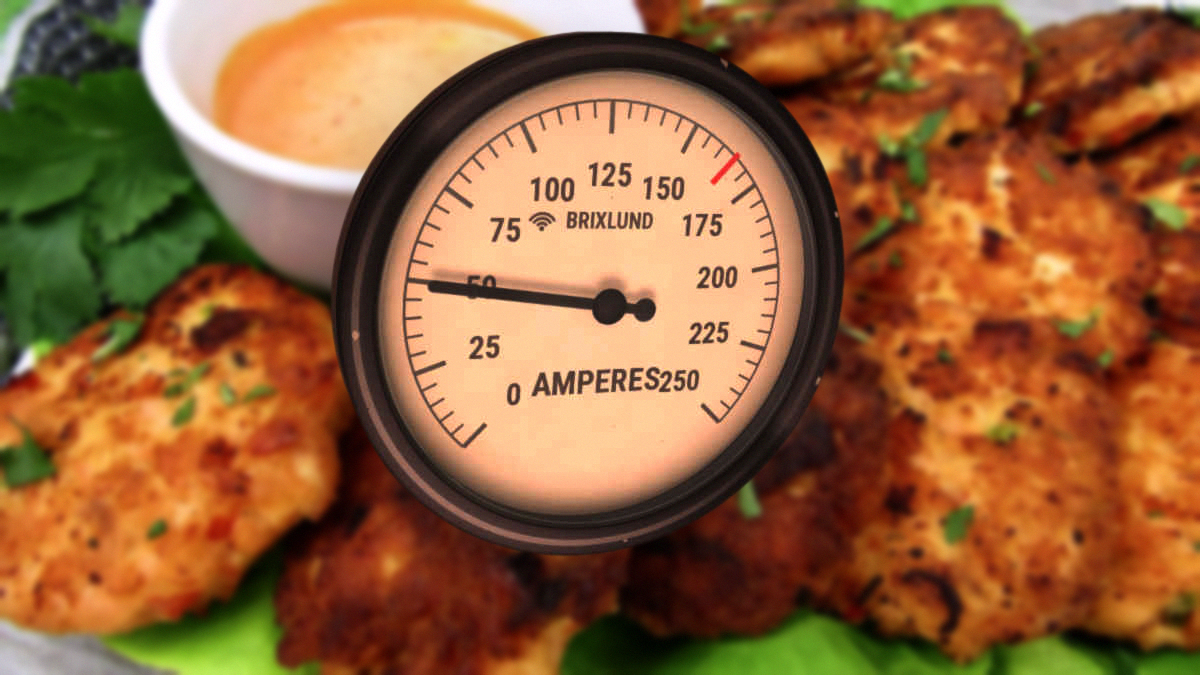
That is 50 A
